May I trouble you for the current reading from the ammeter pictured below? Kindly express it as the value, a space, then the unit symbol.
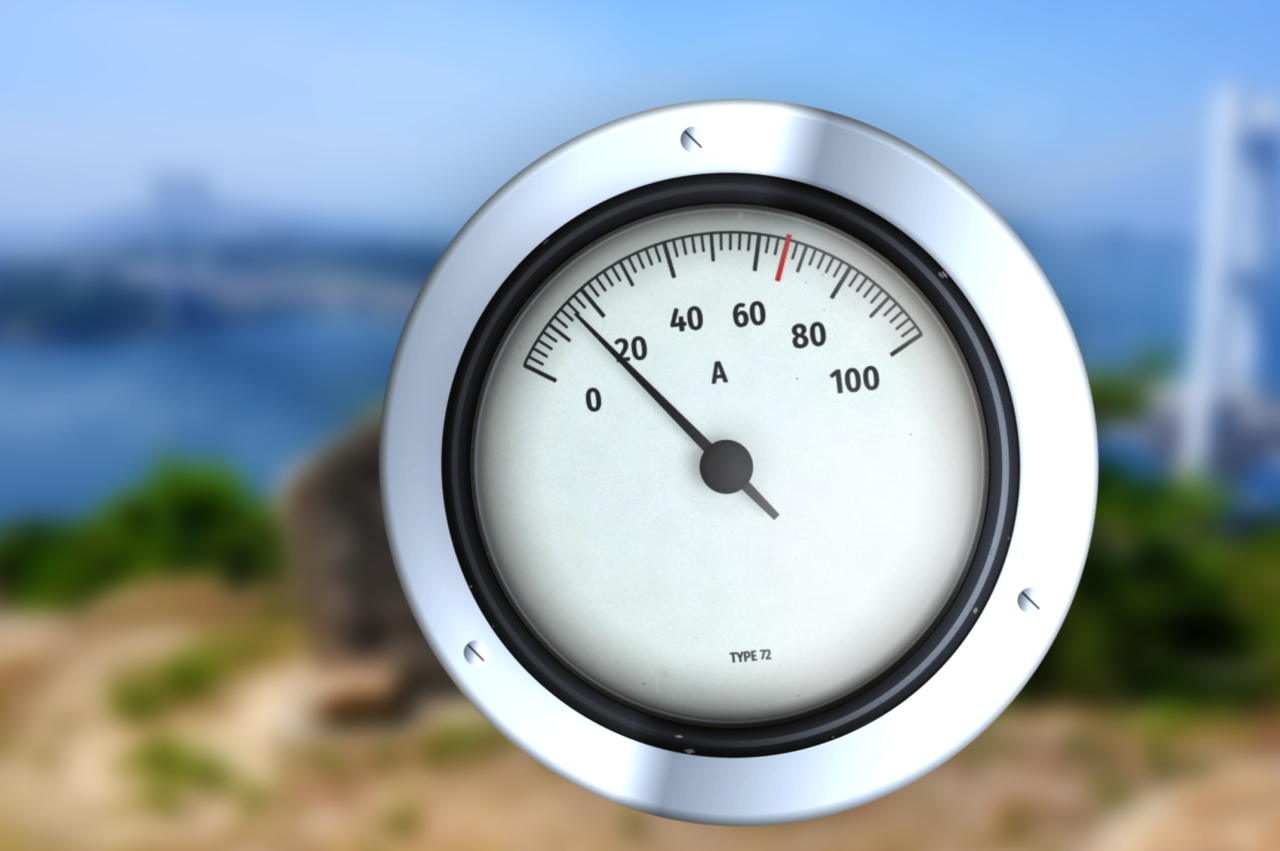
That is 16 A
